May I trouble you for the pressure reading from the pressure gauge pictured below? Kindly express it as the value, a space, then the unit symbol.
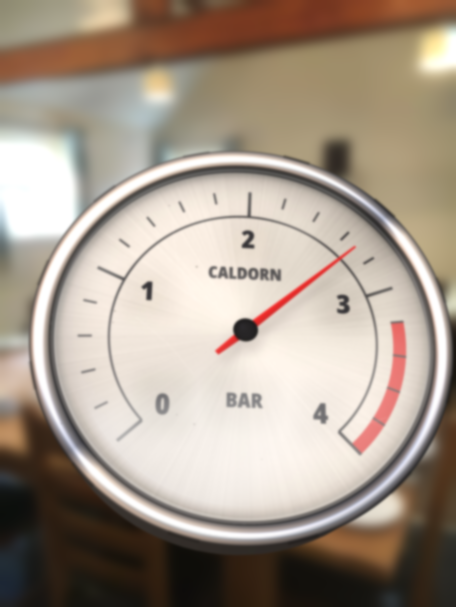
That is 2.7 bar
